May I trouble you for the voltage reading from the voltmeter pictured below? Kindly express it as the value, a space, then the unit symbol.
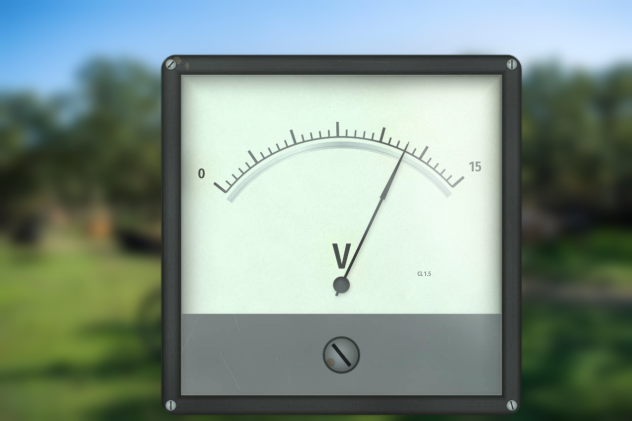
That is 11.5 V
